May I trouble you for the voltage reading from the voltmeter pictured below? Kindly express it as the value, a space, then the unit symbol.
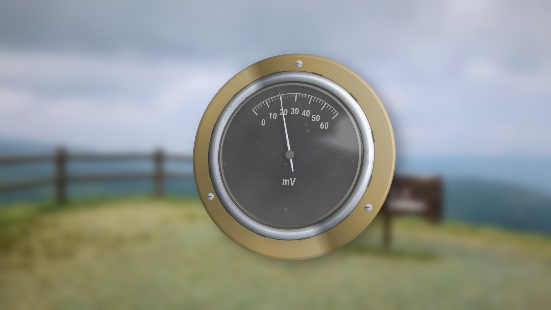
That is 20 mV
